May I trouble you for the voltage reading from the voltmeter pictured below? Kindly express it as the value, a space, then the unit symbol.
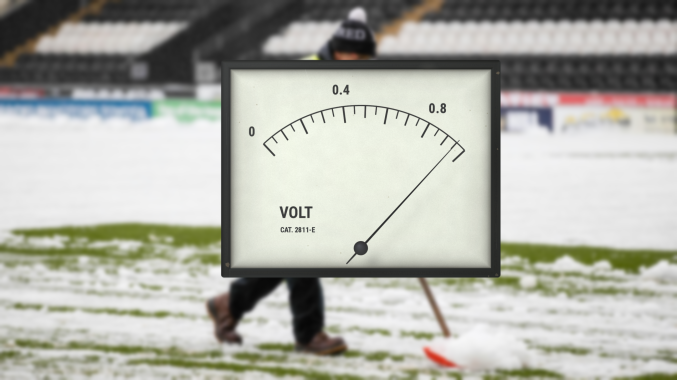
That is 0.95 V
